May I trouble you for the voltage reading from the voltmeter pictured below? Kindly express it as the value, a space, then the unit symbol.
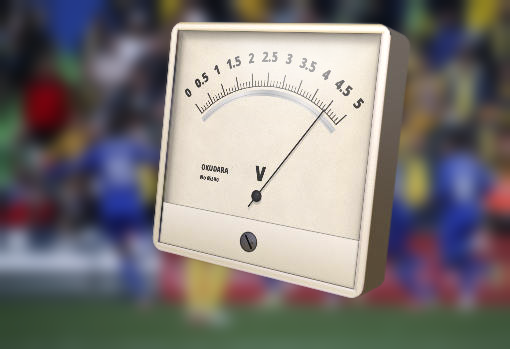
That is 4.5 V
